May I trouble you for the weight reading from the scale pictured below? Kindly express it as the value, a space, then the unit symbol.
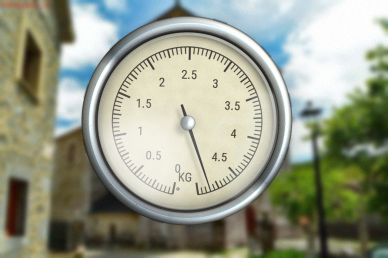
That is 4.85 kg
